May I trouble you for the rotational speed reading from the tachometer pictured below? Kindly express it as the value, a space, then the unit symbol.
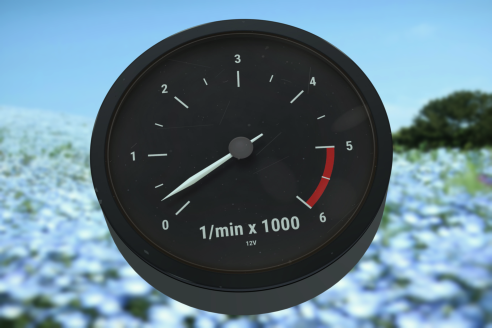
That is 250 rpm
